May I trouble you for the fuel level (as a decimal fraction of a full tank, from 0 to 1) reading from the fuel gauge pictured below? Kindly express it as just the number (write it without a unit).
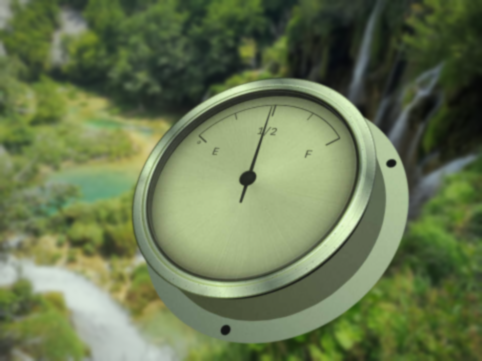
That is 0.5
